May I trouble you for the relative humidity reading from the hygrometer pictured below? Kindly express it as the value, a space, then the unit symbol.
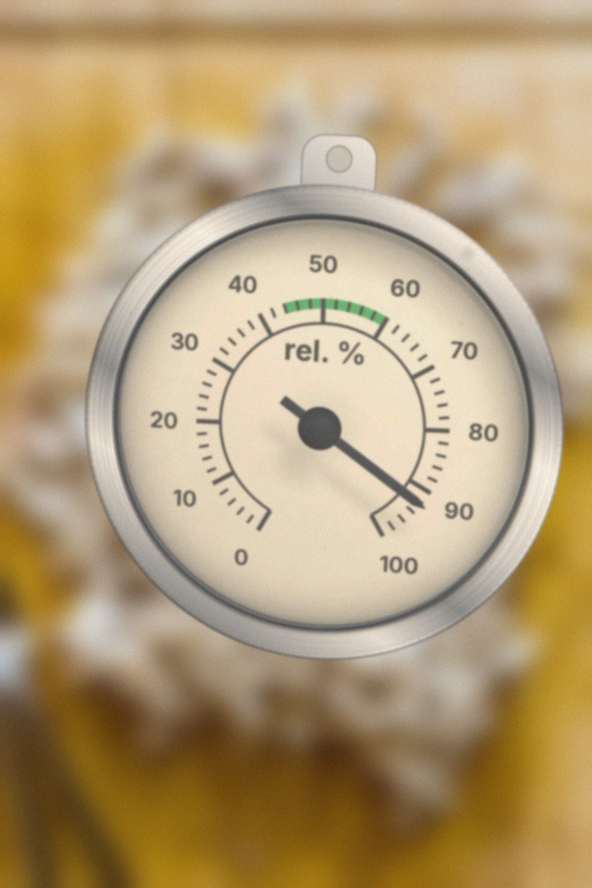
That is 92 %
